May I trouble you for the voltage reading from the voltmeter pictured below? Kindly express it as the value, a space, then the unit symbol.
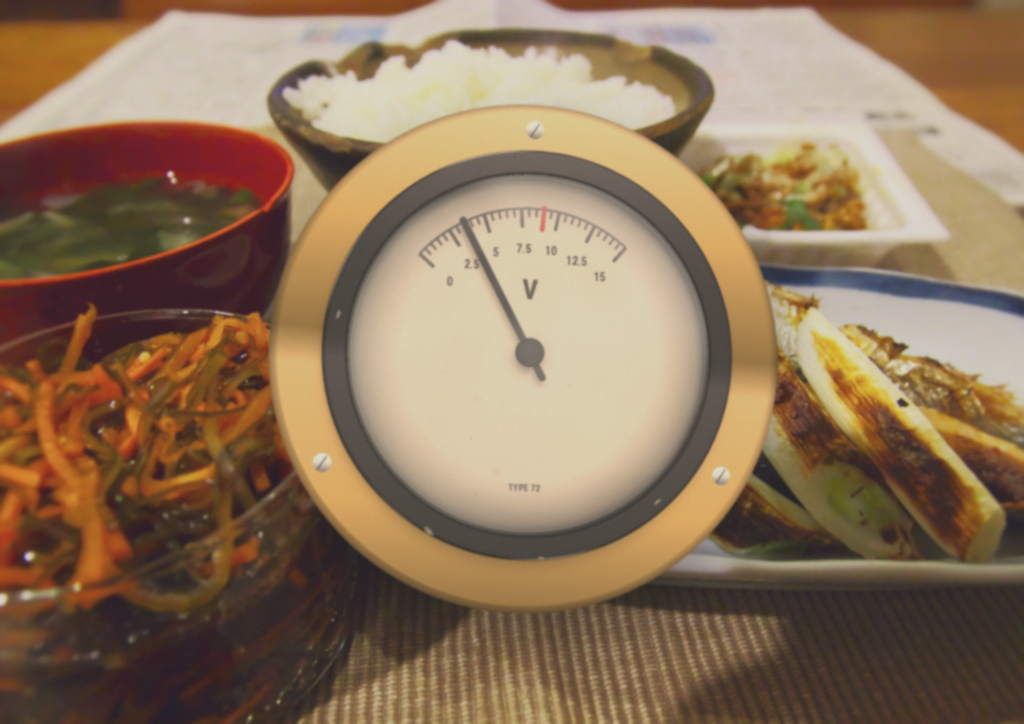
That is 3.5 V
